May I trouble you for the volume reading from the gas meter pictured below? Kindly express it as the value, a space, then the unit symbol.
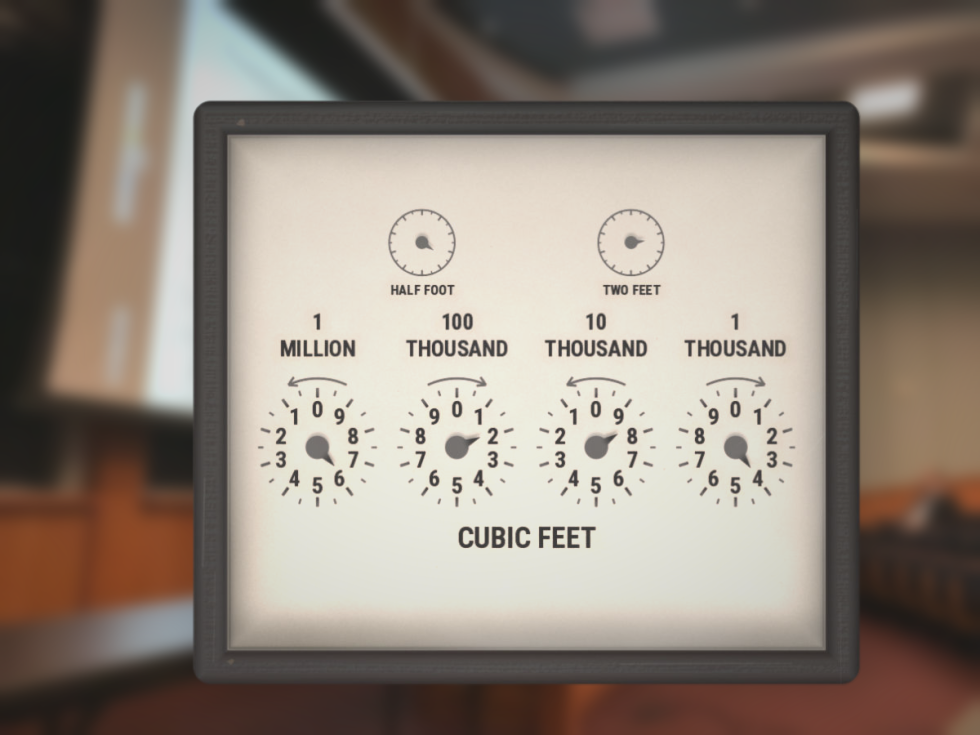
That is 618400 ft³
